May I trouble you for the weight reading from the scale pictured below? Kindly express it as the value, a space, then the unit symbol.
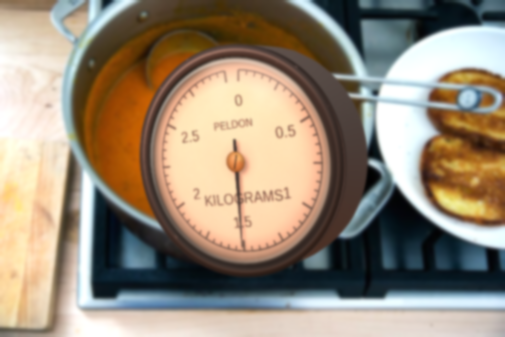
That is 1.5 kg
